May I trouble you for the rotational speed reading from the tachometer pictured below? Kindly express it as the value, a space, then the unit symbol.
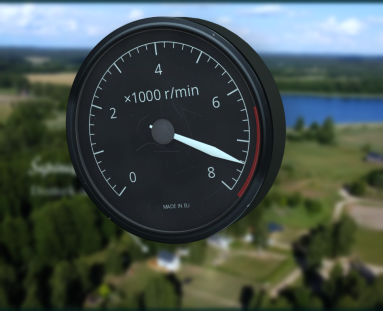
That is 7400 rpm
